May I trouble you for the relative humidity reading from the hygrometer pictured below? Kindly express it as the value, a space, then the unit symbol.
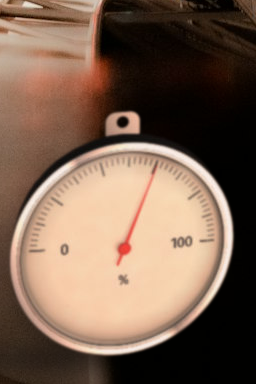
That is 60 %
